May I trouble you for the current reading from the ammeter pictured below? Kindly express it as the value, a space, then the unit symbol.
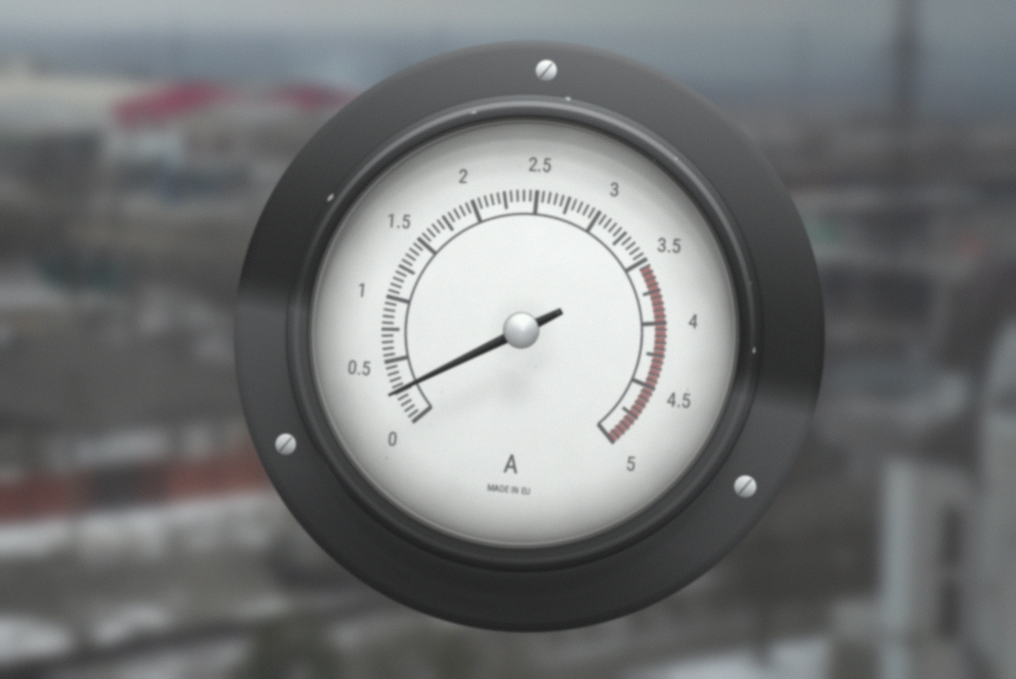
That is 0.25 A
